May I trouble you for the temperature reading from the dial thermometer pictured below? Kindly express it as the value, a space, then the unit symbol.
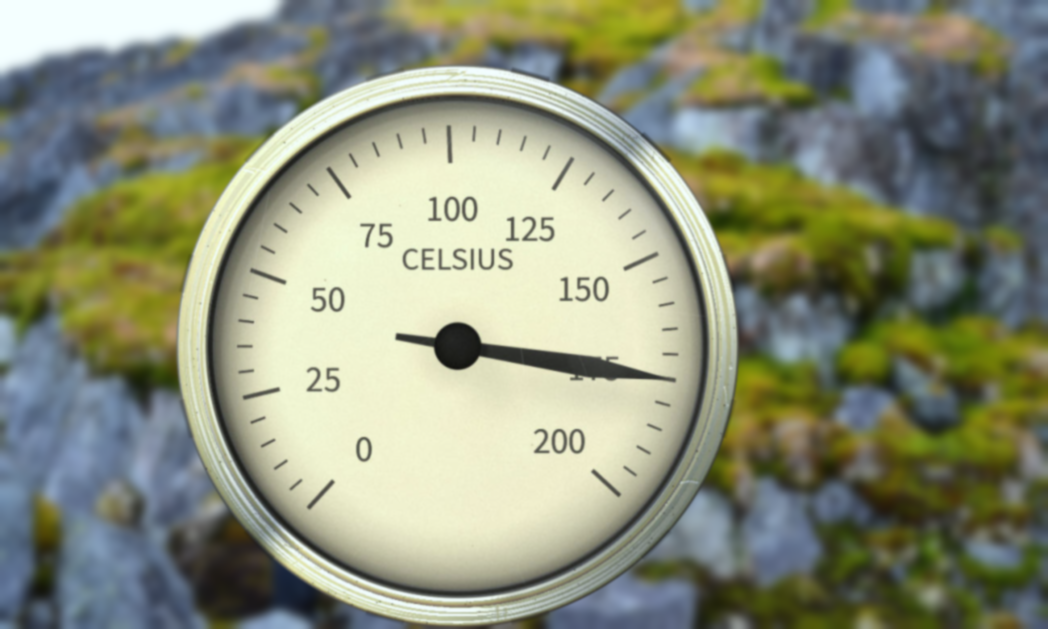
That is 175 °C
